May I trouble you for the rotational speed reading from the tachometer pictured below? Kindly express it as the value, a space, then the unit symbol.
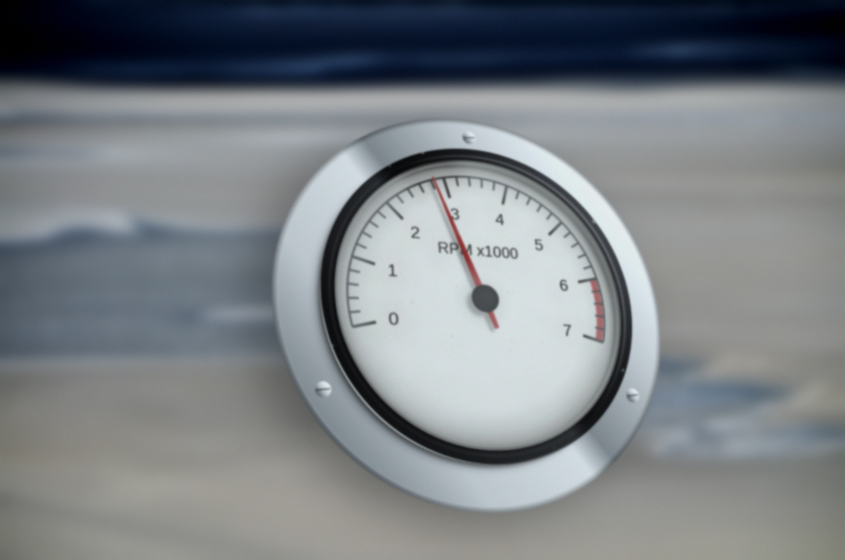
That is 2800 rpm
